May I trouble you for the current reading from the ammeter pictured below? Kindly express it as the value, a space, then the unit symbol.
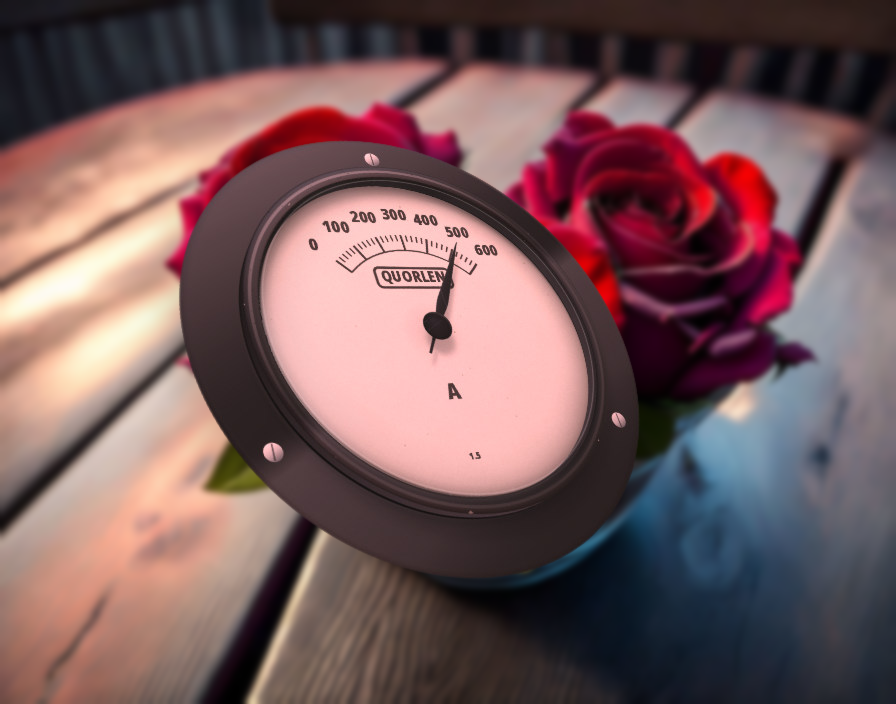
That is 500 A
